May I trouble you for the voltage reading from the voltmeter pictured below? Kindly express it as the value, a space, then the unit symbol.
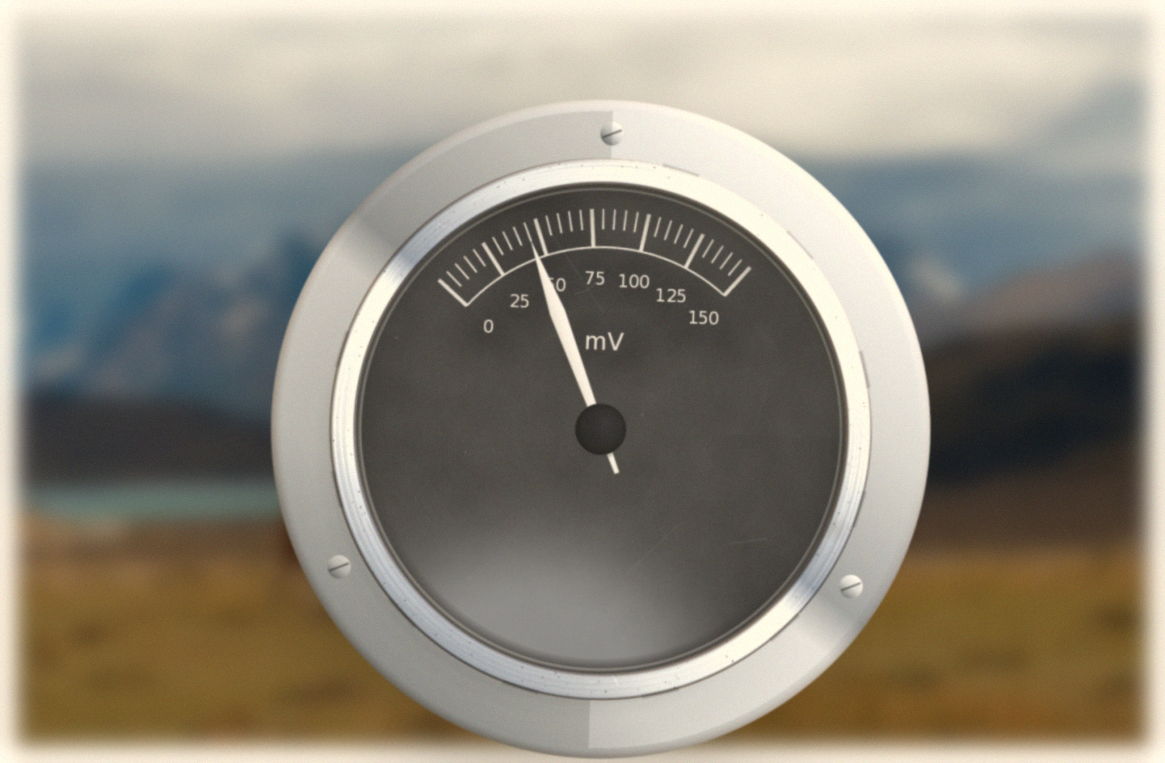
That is 45 mV
